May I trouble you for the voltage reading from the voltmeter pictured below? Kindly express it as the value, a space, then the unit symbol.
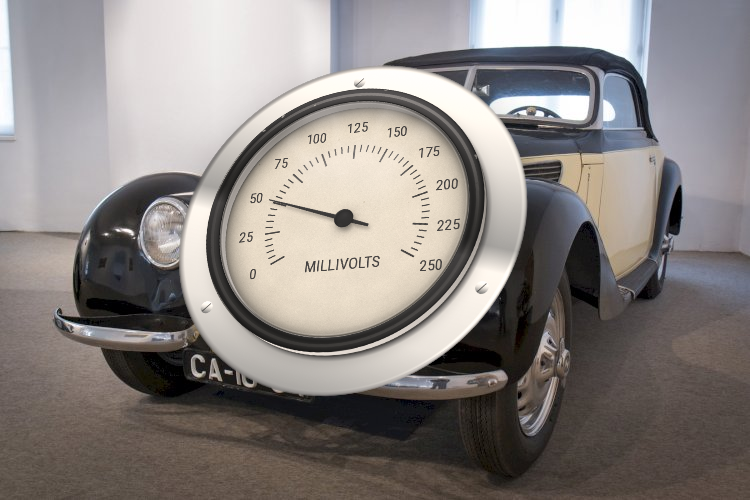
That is 50 mV
